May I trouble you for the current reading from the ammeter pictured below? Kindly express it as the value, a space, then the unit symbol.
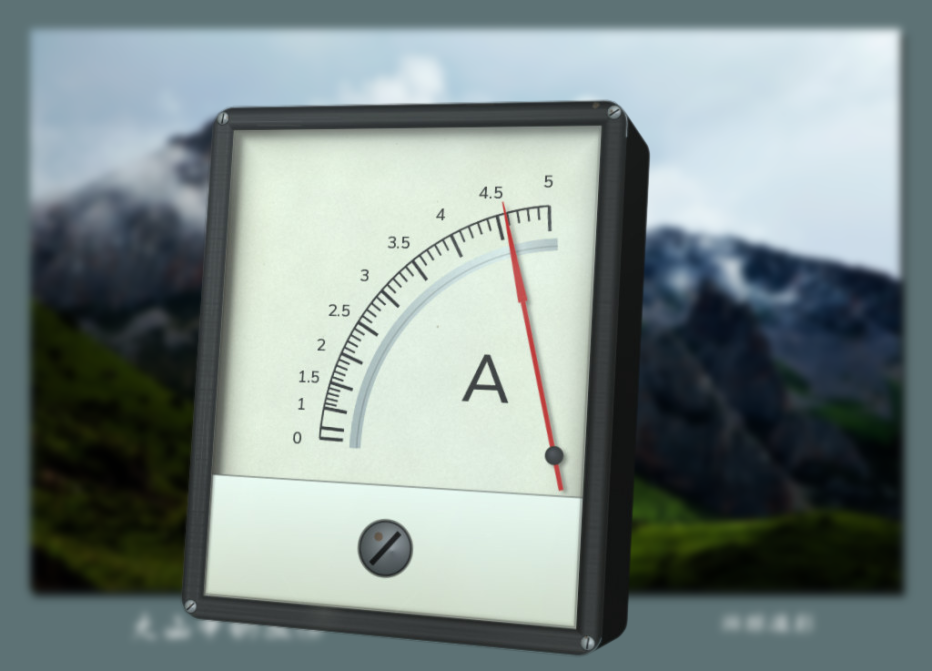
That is 4.6 A
